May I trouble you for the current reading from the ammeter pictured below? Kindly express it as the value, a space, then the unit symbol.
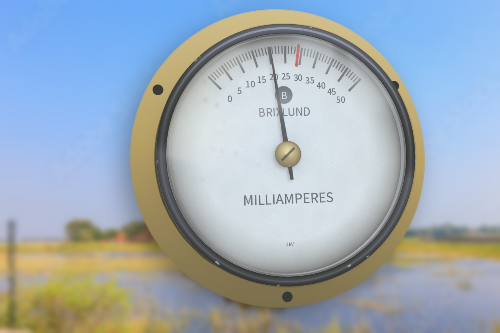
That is 20 mA
